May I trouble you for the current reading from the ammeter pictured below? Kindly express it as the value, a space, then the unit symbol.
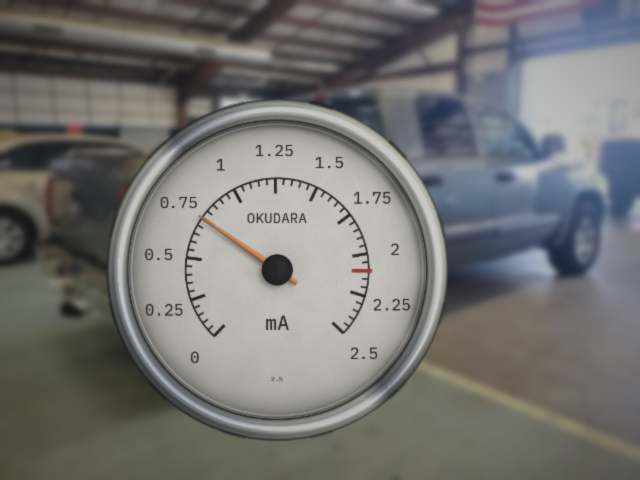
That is 0.75 mA
